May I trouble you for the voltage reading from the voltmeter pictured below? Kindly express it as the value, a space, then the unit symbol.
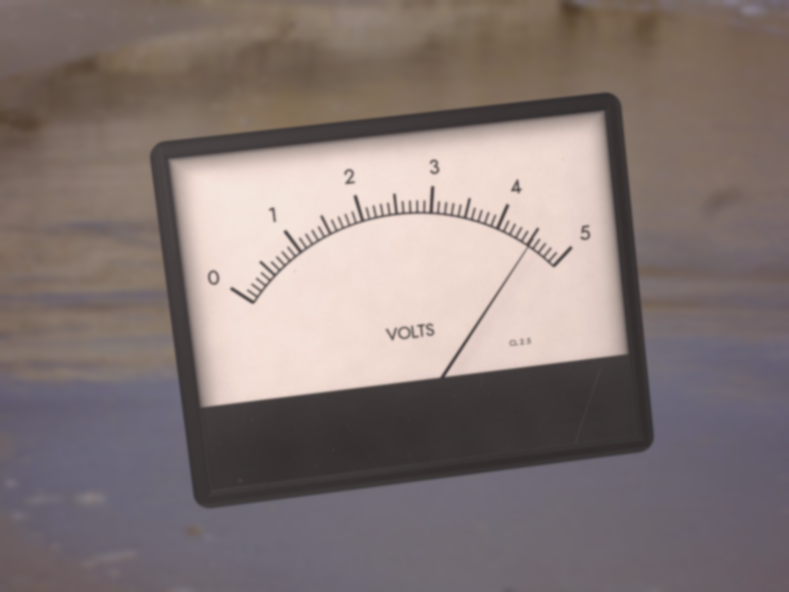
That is 4.5 V
